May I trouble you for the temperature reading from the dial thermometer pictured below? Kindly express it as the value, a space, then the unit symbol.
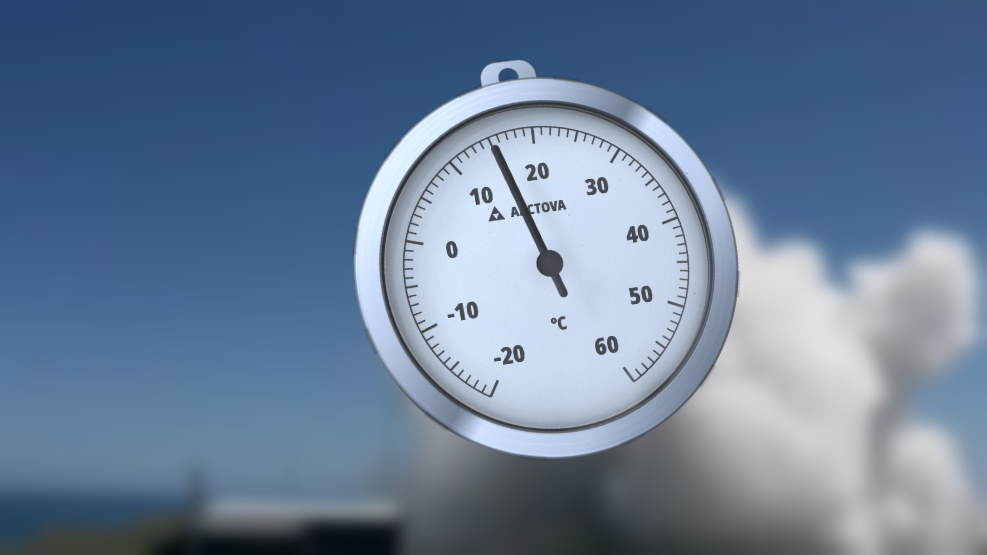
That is 15 °C
